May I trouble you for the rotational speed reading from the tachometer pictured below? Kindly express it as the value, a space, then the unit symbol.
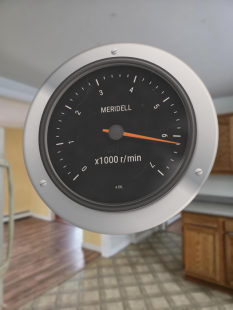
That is 6200 rpm
